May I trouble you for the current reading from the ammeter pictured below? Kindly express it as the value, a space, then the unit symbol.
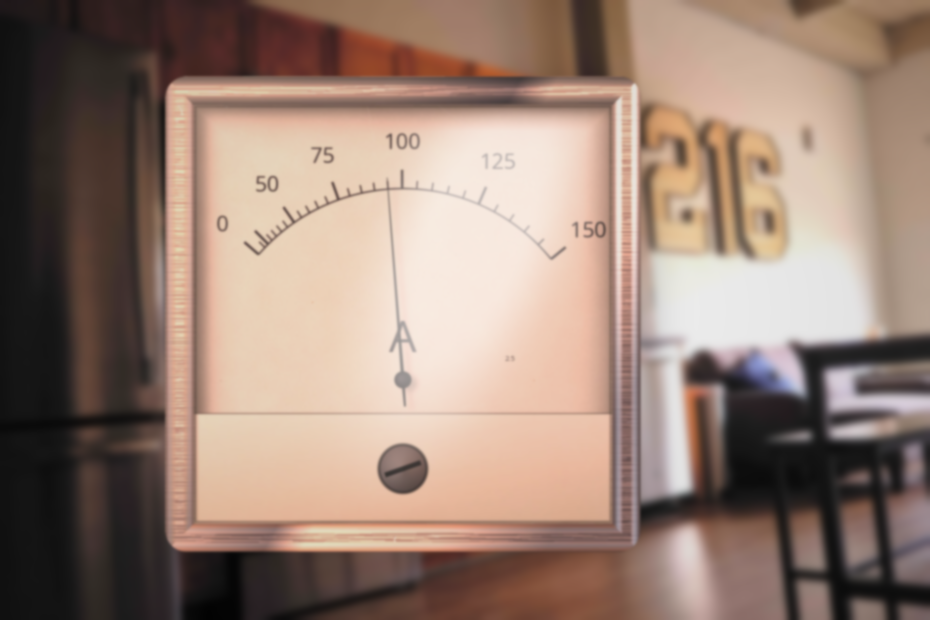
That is 95 A
